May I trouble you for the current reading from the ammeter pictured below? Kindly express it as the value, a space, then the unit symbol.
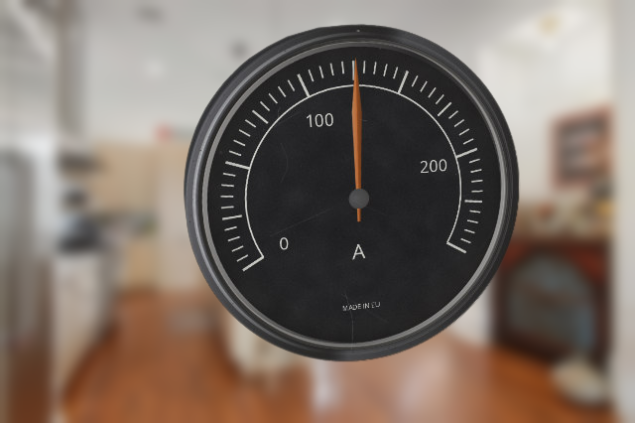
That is 125 A
